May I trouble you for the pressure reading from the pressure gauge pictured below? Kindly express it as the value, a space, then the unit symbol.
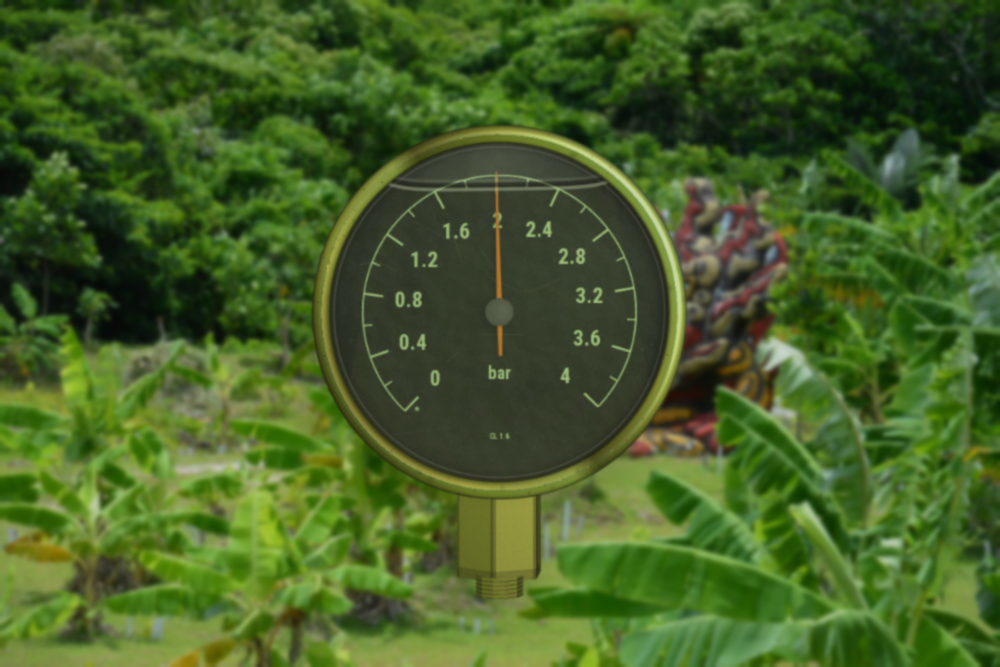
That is 2 bar
